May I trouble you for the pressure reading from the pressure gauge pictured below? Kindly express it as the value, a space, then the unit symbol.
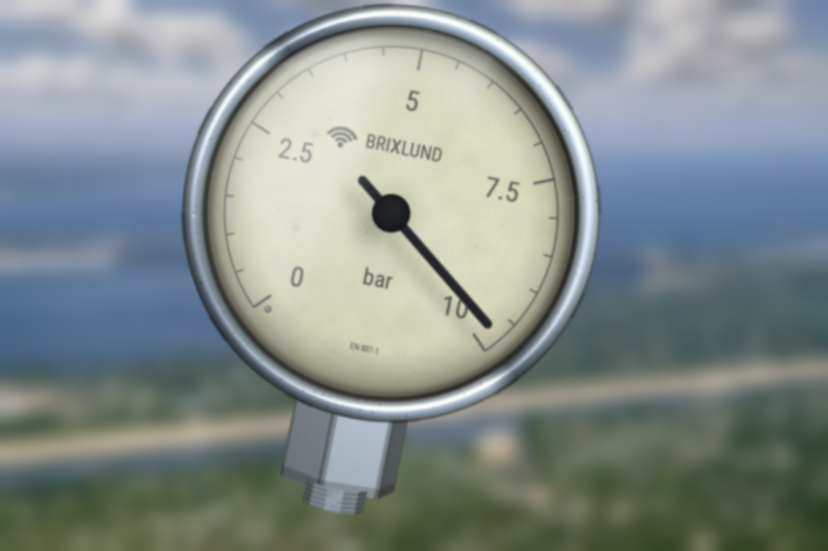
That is 9.75 bar
